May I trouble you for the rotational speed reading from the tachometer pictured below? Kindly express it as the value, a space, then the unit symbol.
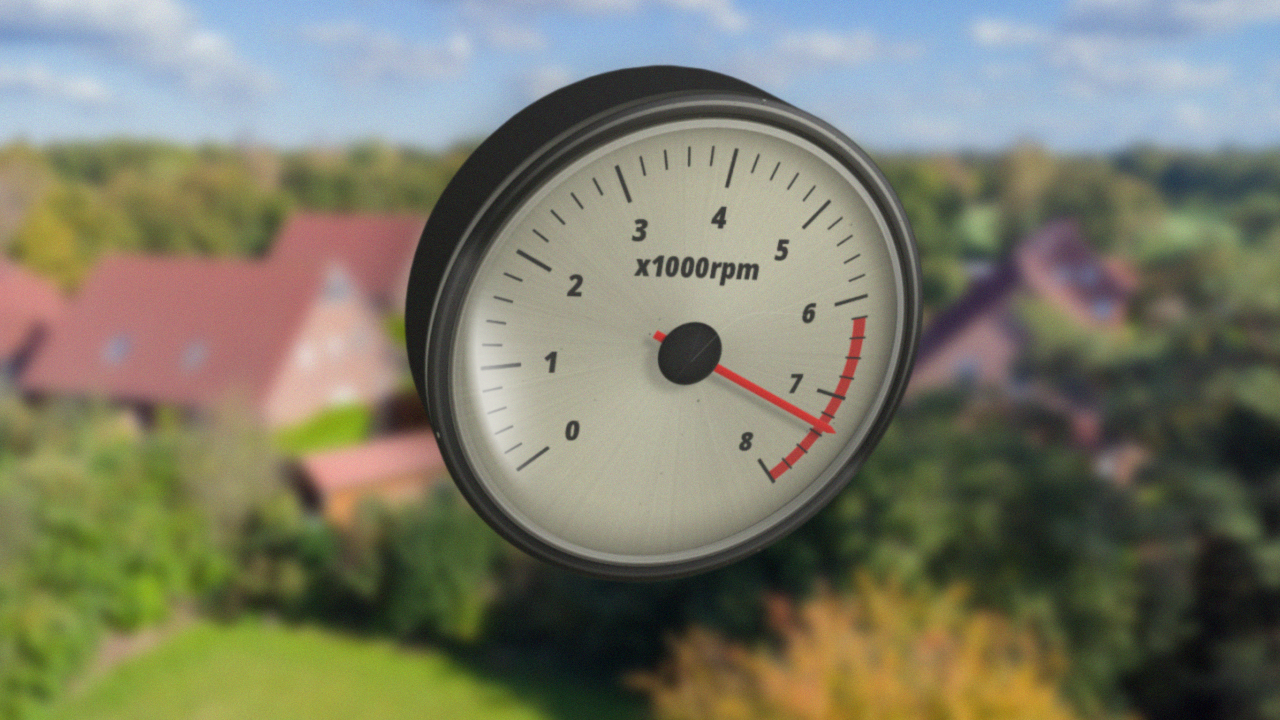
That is 7300 rpm
